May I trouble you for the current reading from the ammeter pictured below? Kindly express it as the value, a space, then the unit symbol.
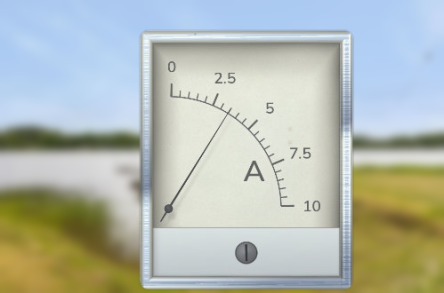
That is 3.5 A
